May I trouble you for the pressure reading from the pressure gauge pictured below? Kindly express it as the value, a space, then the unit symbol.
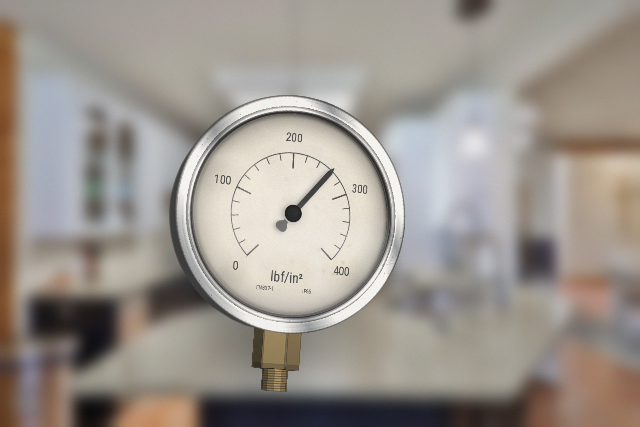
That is 260 psi
